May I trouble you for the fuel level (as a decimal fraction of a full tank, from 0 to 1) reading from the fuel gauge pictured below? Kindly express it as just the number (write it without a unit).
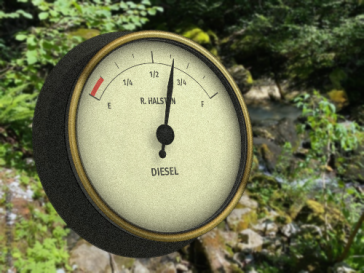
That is 0.625
